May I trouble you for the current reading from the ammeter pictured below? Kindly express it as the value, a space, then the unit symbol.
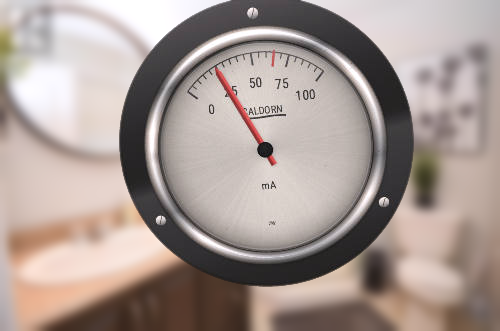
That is 25 mA
